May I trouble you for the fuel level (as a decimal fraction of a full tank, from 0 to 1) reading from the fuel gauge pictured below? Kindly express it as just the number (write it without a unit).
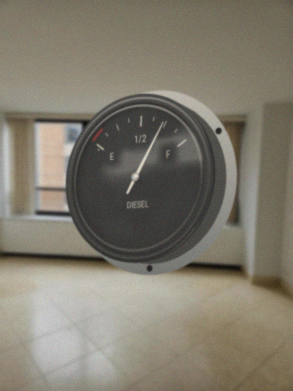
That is 0.75
